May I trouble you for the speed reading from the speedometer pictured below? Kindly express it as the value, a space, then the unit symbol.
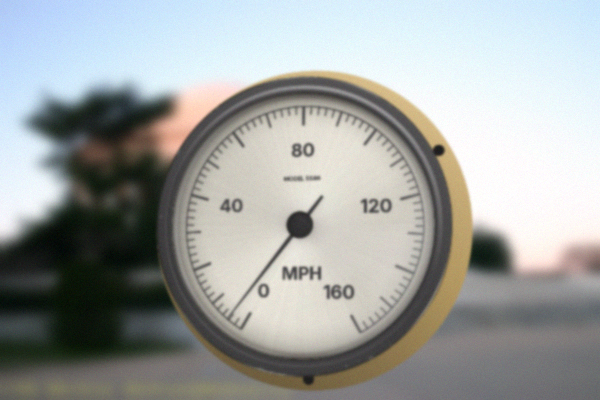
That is 4 mph
